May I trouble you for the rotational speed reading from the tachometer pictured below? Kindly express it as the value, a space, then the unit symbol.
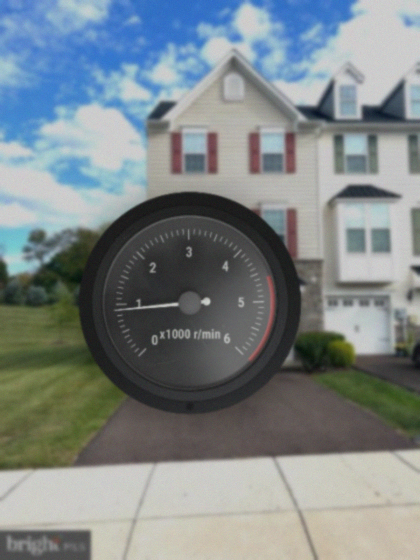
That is 900 rpm
